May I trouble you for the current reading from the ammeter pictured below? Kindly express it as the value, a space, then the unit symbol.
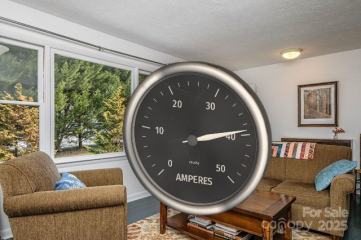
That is 39 A
